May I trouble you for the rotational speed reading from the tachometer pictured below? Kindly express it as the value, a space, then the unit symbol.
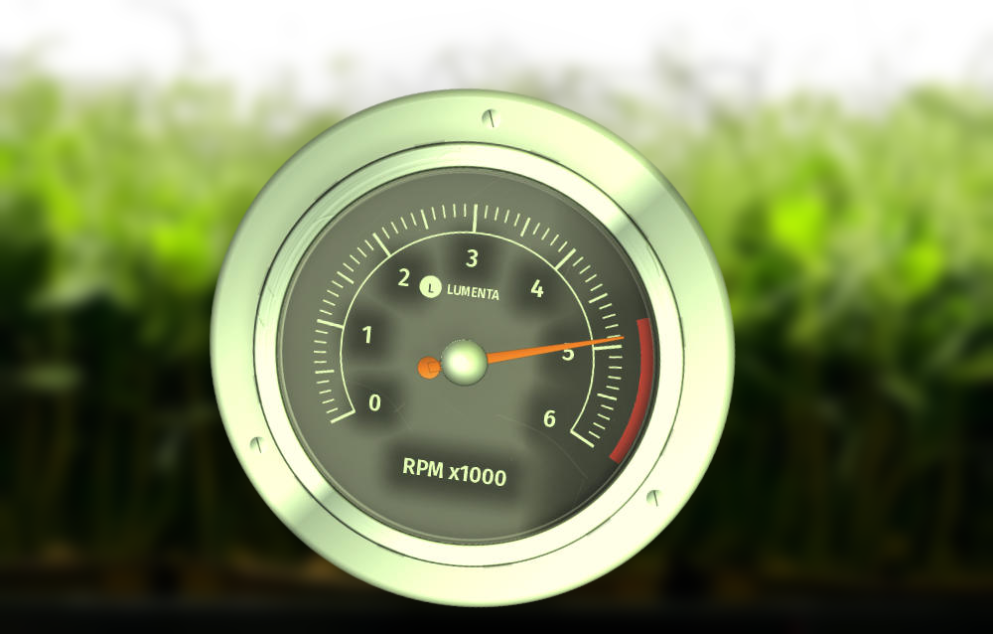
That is 4900 rpm
